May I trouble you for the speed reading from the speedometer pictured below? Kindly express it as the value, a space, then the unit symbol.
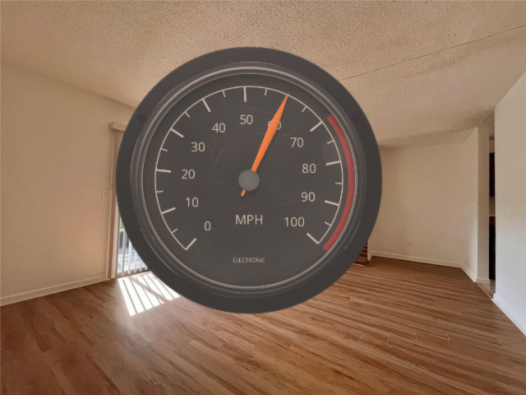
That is 60 mph
